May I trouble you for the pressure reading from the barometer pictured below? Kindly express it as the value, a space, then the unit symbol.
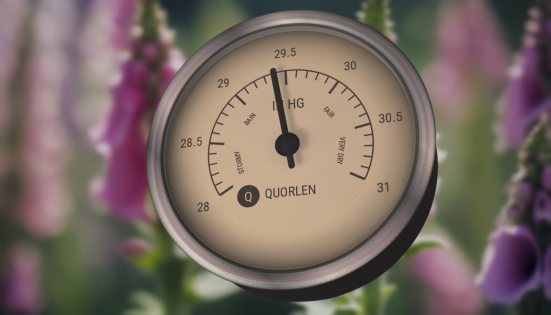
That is 29.4 inHg
